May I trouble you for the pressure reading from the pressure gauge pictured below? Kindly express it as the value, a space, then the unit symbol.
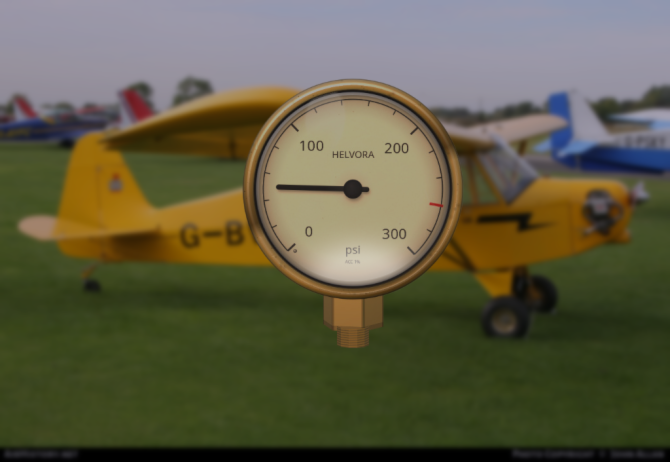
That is 50 psi
